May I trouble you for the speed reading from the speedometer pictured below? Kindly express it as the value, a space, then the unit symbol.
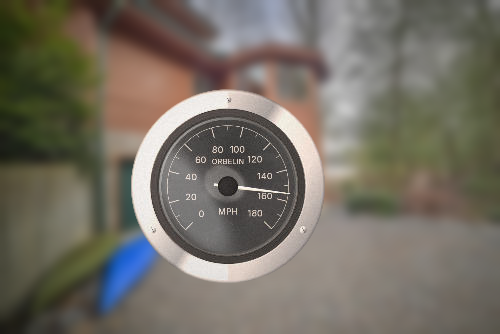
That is 155 mph
